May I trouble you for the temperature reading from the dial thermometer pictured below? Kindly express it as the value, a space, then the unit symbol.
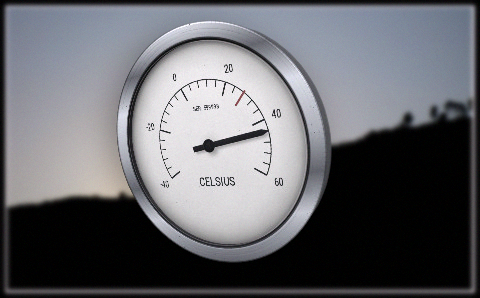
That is 44 °C
